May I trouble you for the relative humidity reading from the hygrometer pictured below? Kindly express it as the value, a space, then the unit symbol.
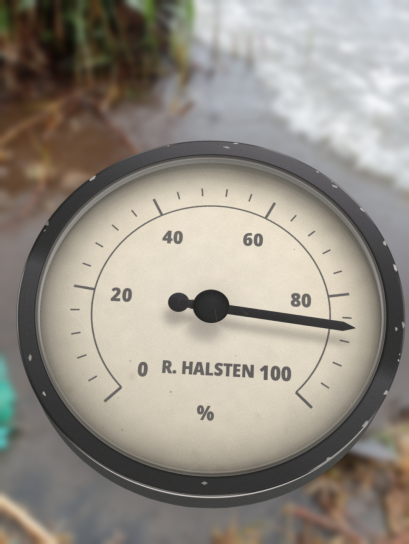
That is 86 %
